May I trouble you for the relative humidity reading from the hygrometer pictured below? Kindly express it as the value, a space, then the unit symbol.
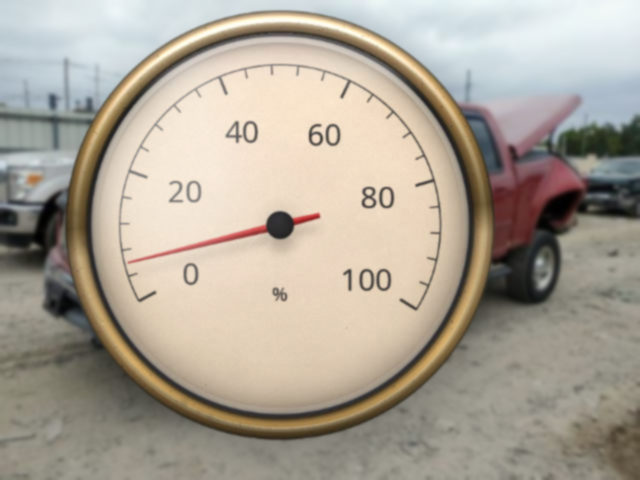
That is 6 %
